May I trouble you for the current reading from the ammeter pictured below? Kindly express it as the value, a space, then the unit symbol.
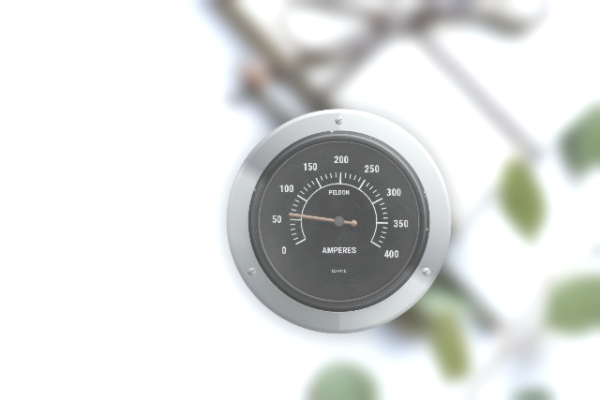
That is 60 A
